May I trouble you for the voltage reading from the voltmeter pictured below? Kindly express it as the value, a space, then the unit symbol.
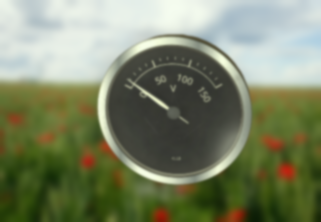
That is 10 V
